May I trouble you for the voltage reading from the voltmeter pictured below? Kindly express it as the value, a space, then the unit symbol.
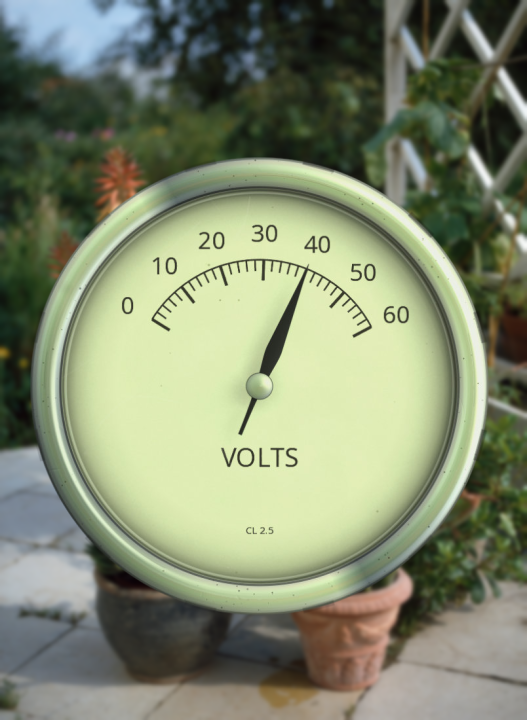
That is 40 V
